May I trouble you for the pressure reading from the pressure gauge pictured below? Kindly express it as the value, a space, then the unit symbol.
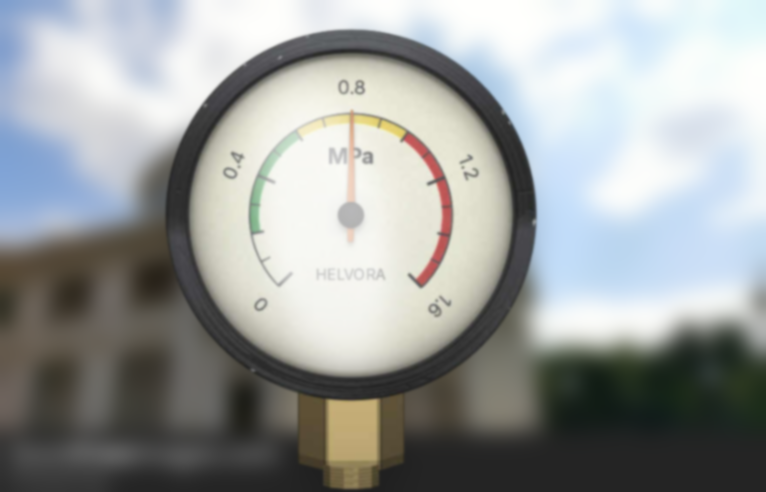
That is 0.8 MPa
